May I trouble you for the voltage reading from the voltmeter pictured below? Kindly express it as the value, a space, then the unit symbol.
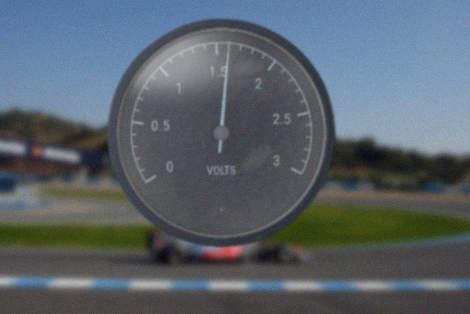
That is 1.6 V
